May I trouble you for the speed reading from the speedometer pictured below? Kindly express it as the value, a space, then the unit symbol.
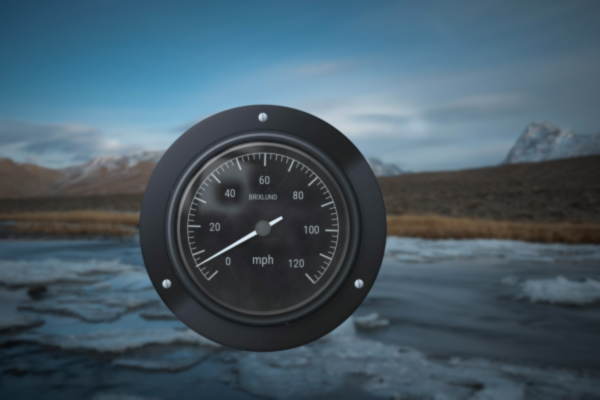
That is 6 mph
